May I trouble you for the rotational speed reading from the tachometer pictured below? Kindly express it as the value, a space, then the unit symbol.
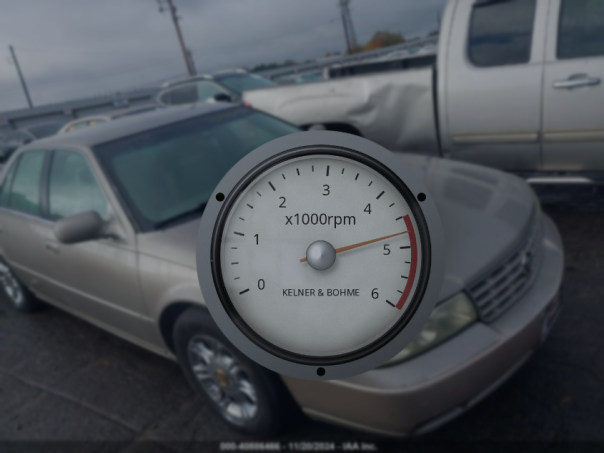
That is 4750 rpm
